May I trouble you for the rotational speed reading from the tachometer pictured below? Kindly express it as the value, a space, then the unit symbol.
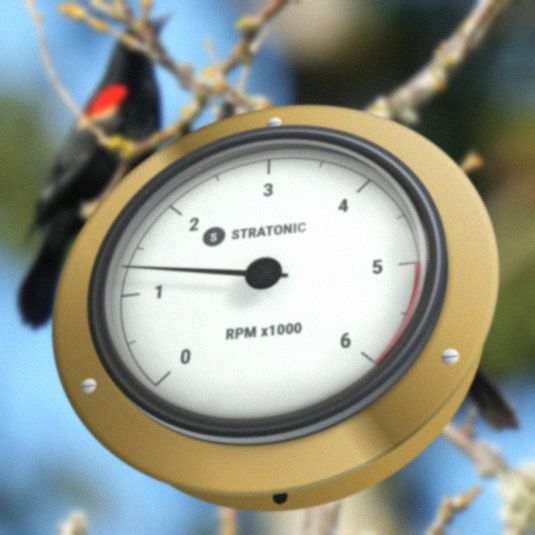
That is 1250 rpm
